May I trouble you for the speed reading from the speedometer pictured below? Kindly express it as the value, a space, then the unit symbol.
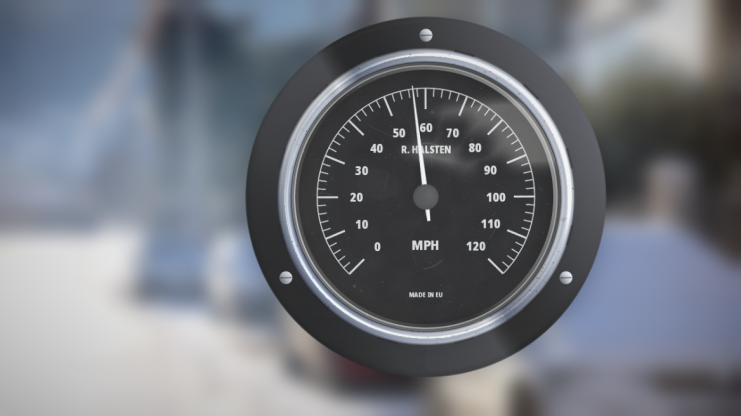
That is 57 mph
